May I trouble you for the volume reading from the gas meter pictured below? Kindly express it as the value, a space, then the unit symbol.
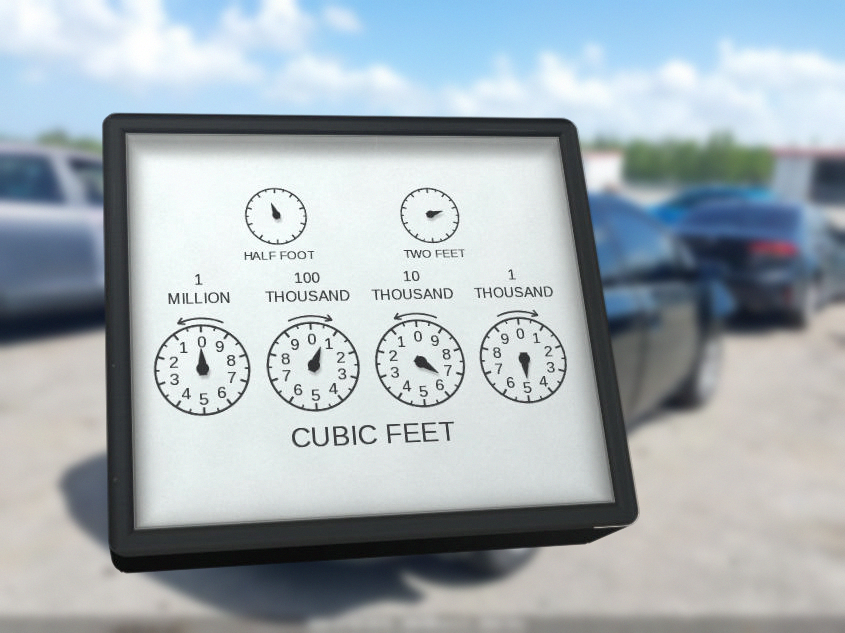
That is 6500 ft³
